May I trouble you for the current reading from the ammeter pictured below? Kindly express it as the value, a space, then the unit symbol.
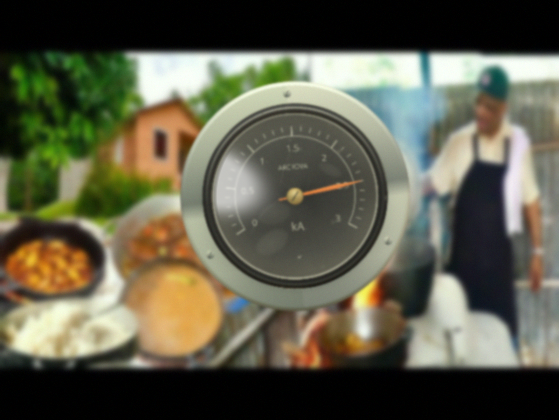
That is 2.5 kA
